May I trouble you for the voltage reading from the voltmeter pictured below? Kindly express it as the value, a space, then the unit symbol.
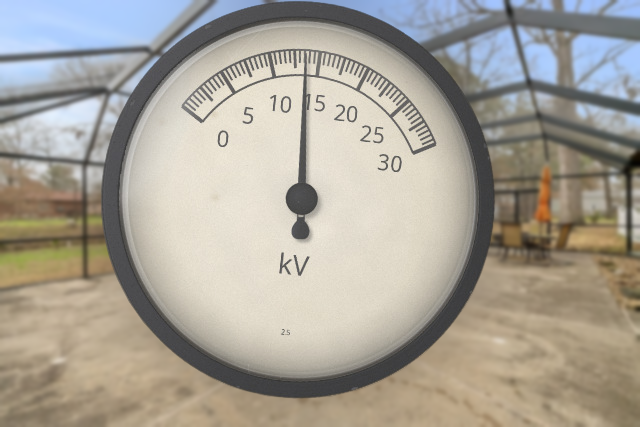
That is 13.5 kV
